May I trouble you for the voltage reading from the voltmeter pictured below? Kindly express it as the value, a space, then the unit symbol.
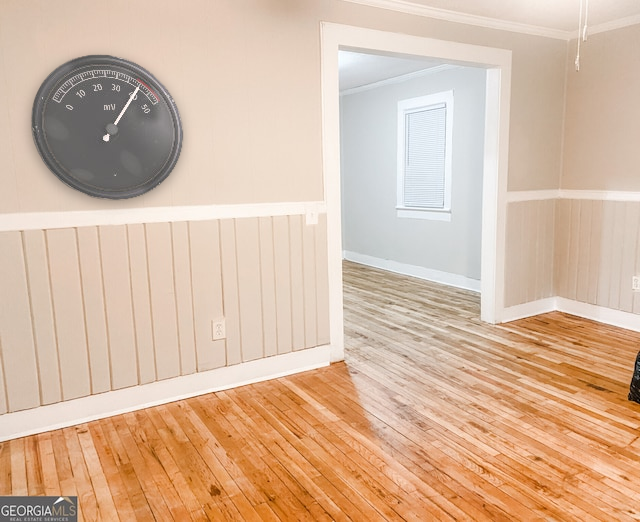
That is 40 mV
